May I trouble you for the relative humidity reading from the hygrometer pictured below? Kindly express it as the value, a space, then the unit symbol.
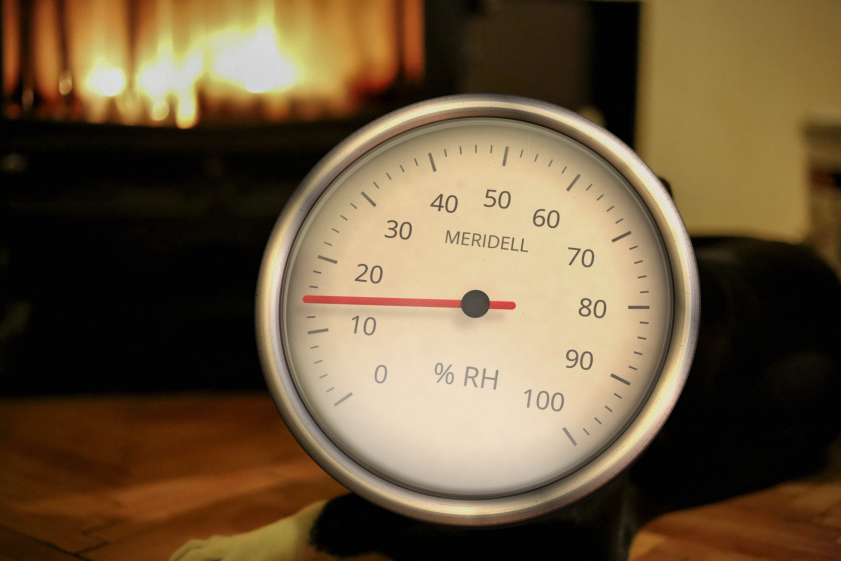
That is 14 %
